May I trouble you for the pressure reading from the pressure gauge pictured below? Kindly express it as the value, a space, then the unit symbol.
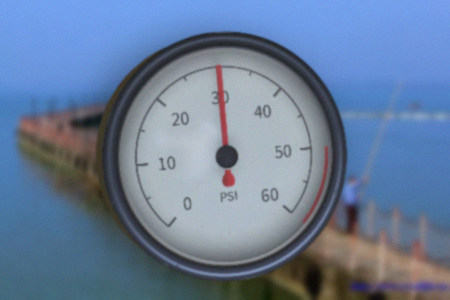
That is 30 psi
